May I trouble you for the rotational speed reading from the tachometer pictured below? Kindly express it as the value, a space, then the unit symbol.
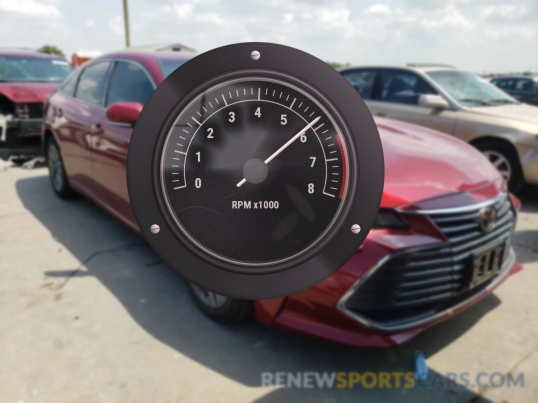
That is 5800 rpm
